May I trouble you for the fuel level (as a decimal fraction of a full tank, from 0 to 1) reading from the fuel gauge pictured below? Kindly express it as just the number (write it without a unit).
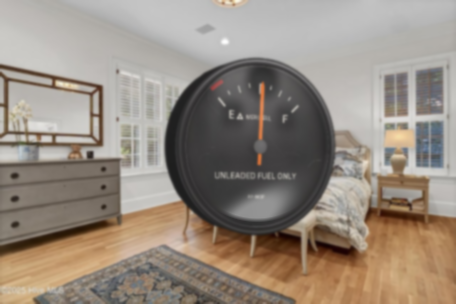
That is 0.5
